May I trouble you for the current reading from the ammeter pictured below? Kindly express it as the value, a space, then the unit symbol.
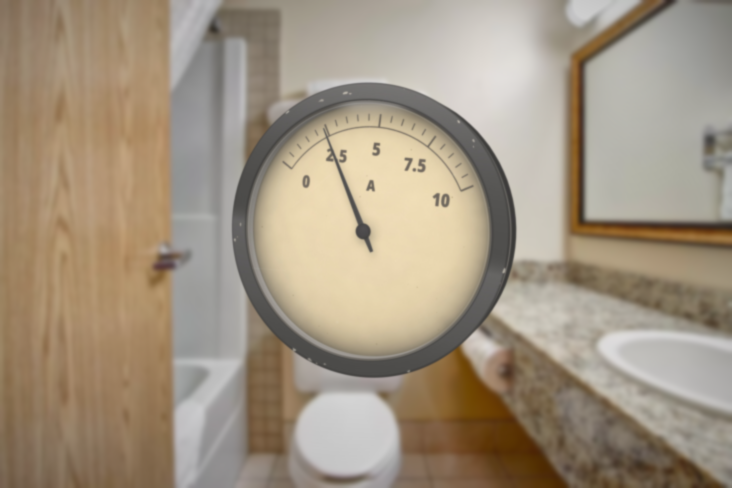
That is 2.5 A
